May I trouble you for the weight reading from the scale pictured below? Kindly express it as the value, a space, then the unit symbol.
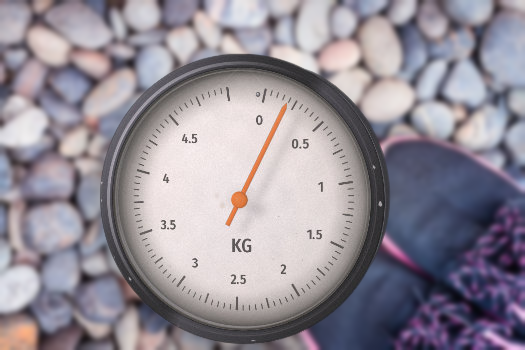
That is 0.2 kg
